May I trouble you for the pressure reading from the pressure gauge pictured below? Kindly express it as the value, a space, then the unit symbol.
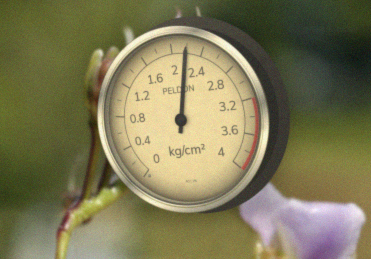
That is 2.2 kg/cm²
